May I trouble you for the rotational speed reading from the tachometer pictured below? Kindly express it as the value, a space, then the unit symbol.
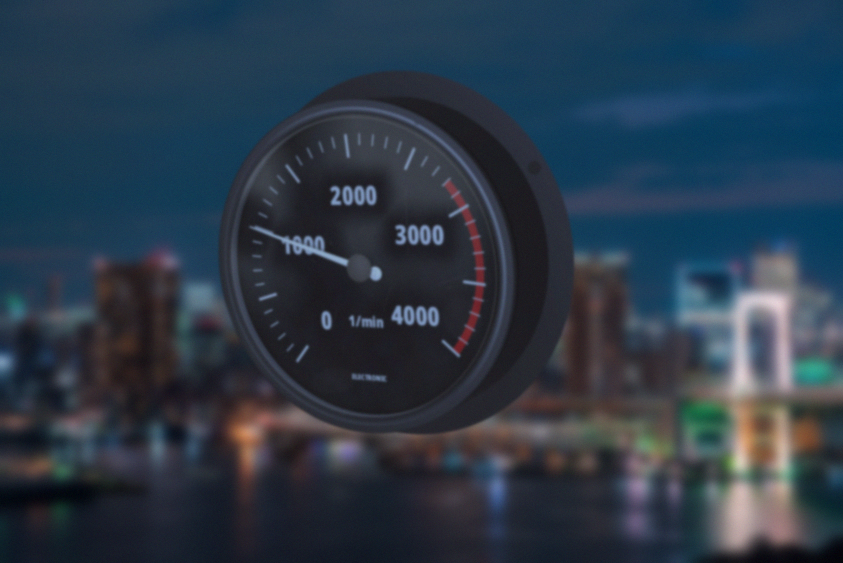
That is 1000 rpm
